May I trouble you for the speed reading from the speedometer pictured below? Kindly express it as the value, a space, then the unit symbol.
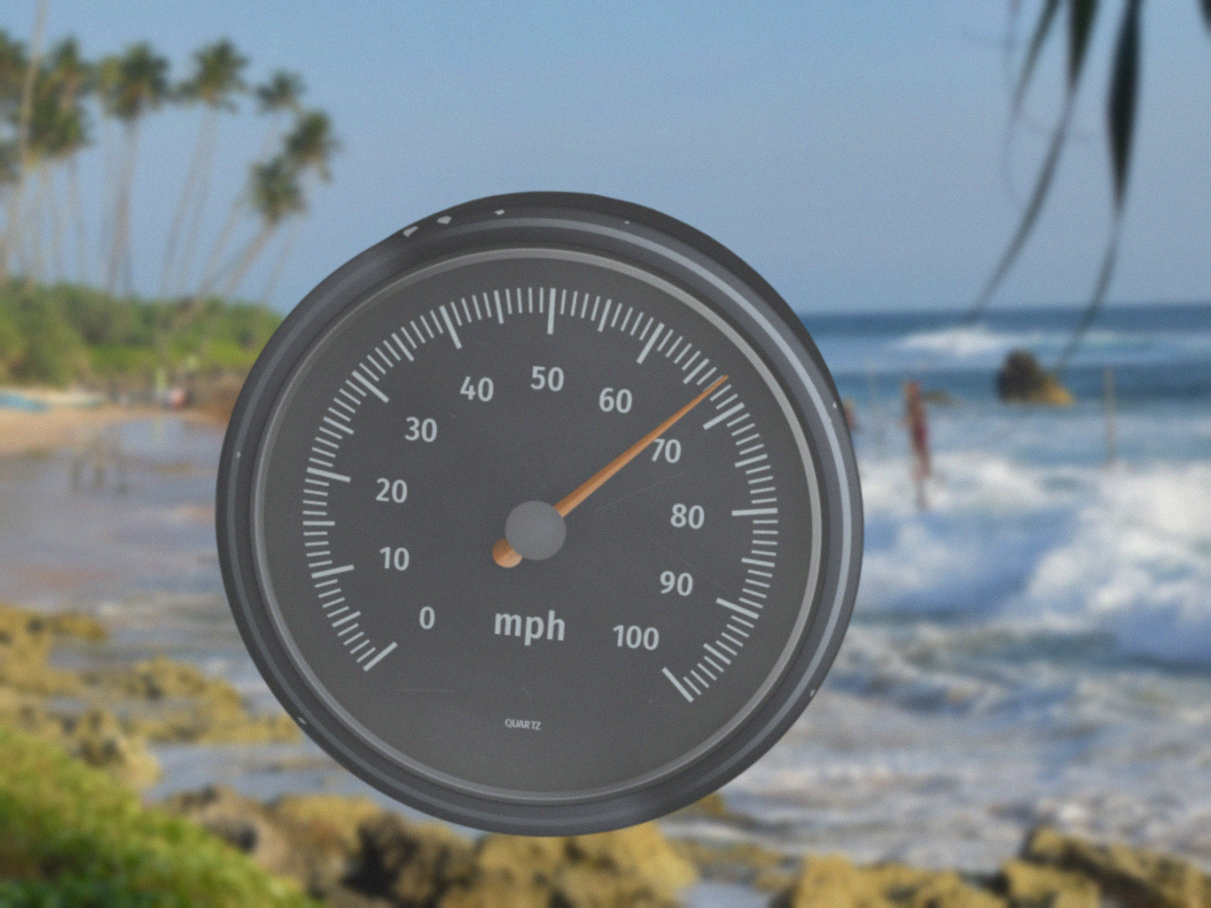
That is 67 mph
